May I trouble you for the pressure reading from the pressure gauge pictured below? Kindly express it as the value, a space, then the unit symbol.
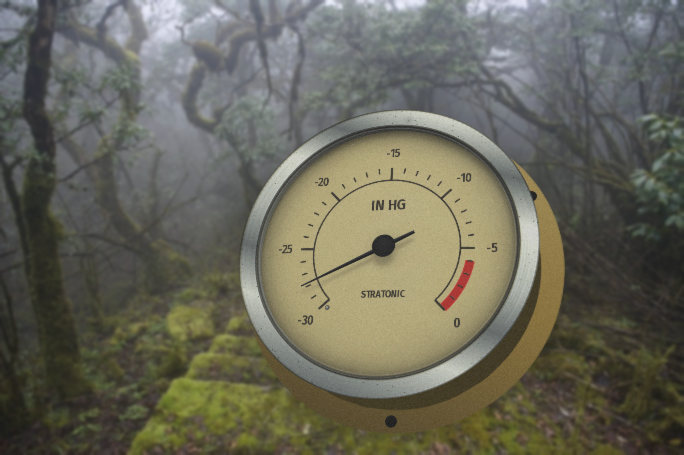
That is -28 inHg
